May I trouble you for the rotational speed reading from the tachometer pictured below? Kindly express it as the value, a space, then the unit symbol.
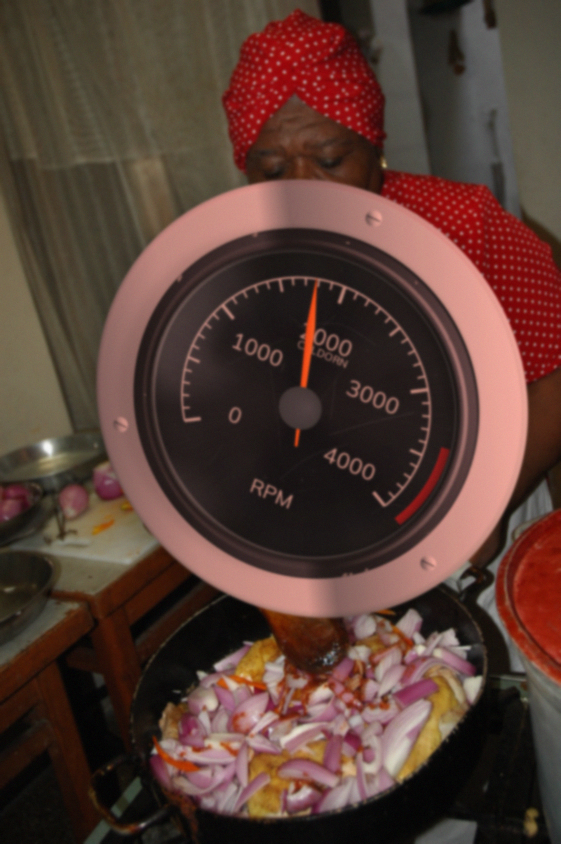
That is 1800 rpm
